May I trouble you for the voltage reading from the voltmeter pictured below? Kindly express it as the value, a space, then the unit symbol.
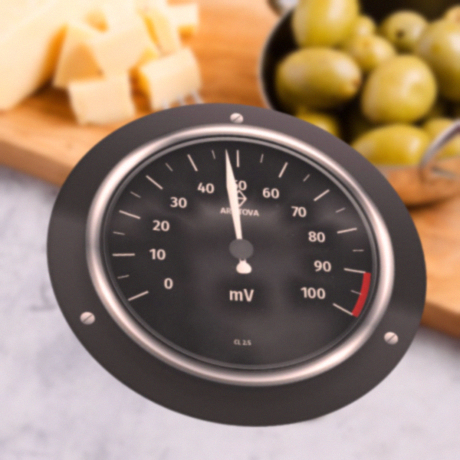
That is 47.5 mV
